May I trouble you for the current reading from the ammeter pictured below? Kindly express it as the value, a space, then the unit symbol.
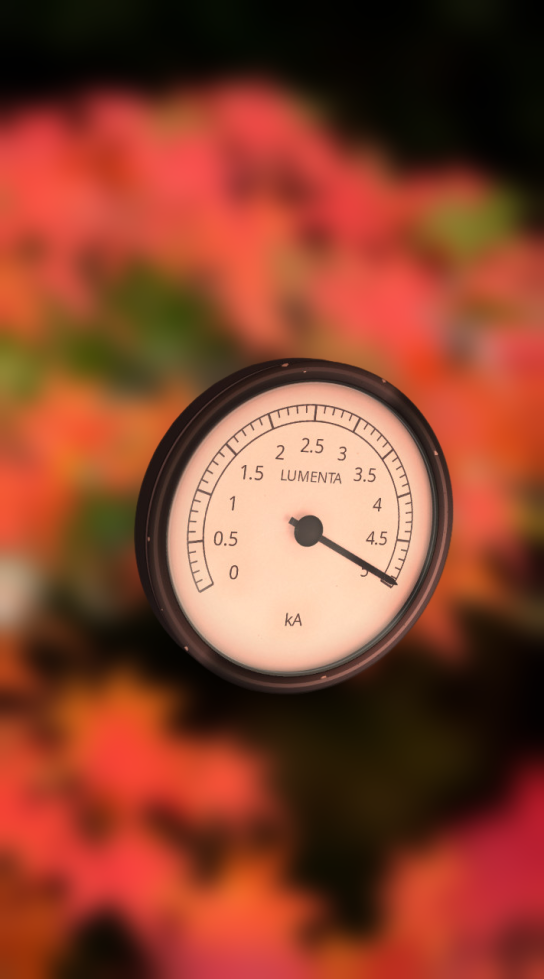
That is 4.95 kA
